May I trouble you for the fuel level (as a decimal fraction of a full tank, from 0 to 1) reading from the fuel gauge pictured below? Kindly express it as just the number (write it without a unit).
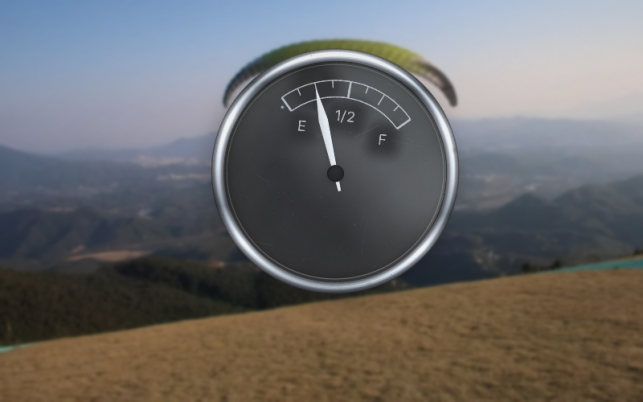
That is 0.25
